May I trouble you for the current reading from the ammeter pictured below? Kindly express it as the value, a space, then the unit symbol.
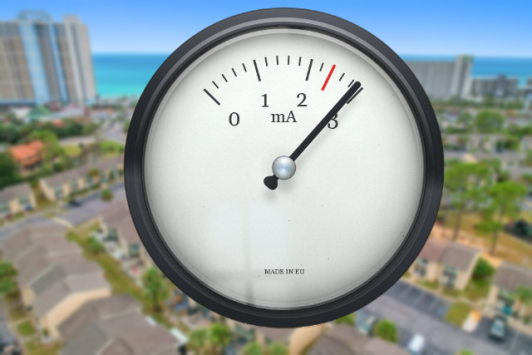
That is 2.9 mA
